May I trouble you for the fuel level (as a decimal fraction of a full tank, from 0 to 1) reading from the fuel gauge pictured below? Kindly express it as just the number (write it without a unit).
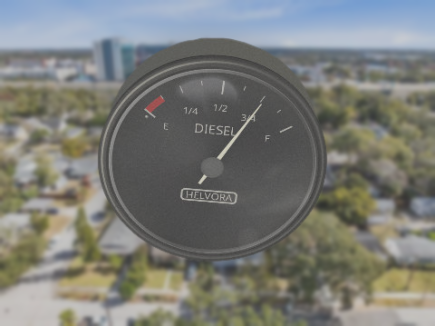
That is 0.75
